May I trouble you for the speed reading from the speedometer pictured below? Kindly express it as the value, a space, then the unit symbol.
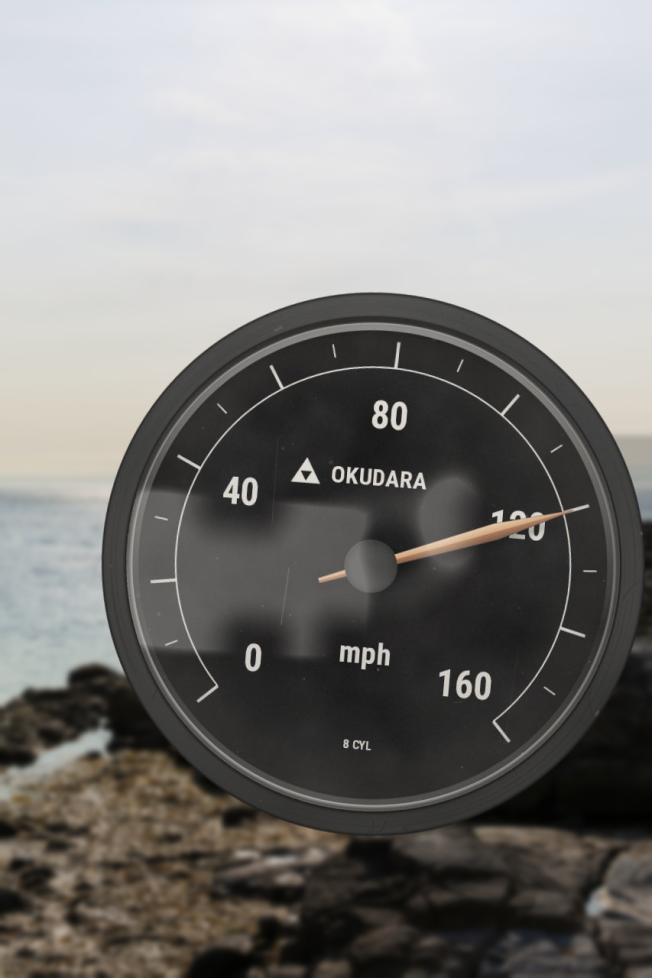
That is 120 mph
